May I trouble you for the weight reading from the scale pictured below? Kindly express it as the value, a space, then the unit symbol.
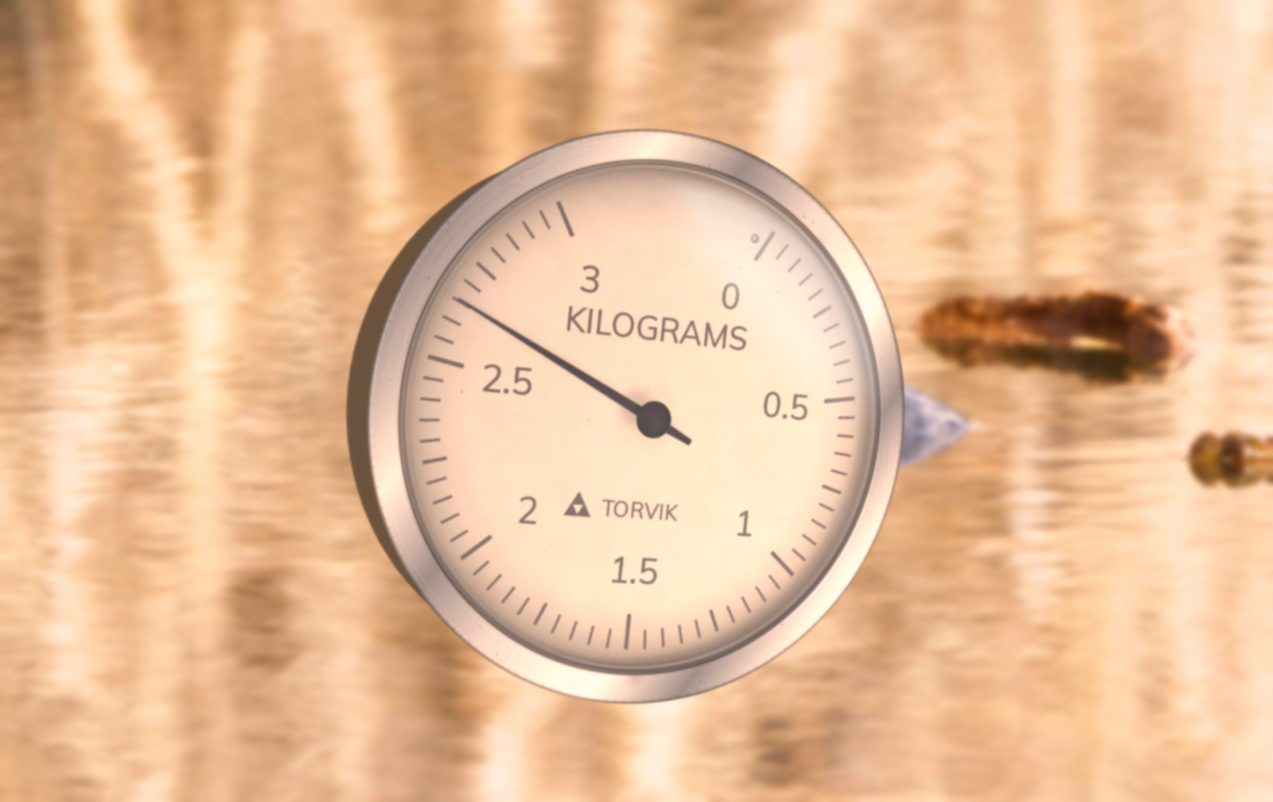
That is 2.65 kg
